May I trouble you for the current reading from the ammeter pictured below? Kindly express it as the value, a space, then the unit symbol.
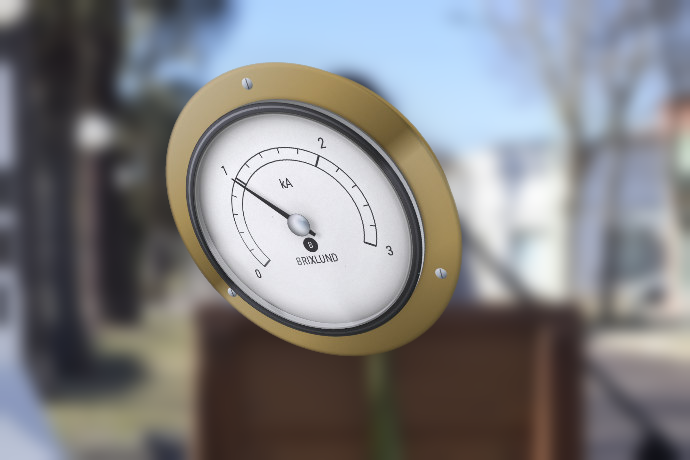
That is 1 kA
